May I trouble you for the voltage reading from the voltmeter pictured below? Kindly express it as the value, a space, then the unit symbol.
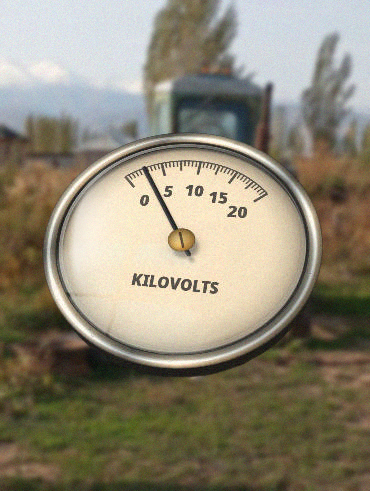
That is 2.5 kV
